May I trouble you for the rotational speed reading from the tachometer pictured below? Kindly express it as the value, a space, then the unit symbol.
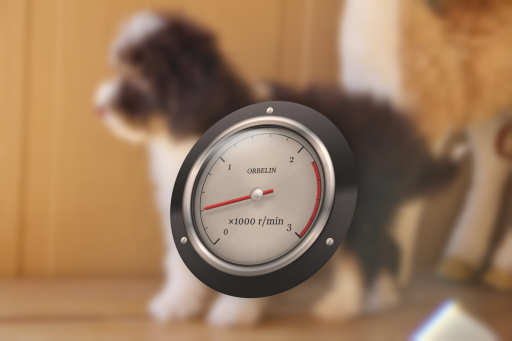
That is 400 rpm
